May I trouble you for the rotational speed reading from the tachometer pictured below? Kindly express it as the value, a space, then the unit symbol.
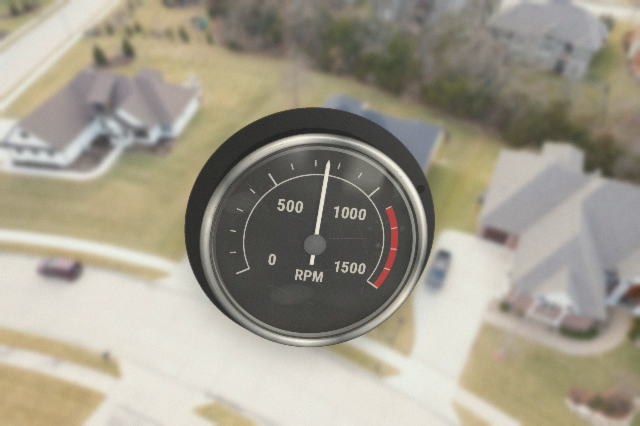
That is 750 rpm
